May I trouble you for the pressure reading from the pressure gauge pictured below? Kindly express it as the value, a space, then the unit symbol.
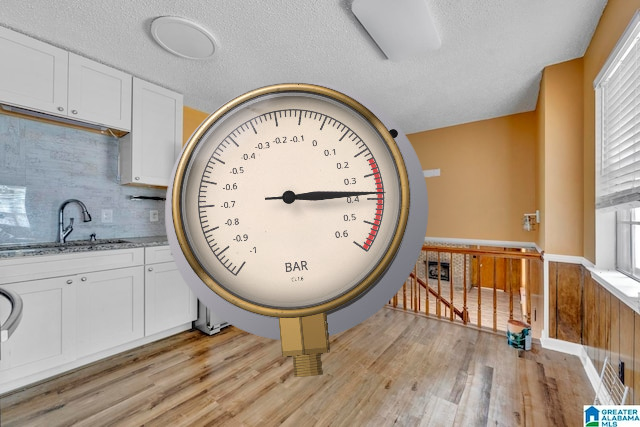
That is 0.38 bar
